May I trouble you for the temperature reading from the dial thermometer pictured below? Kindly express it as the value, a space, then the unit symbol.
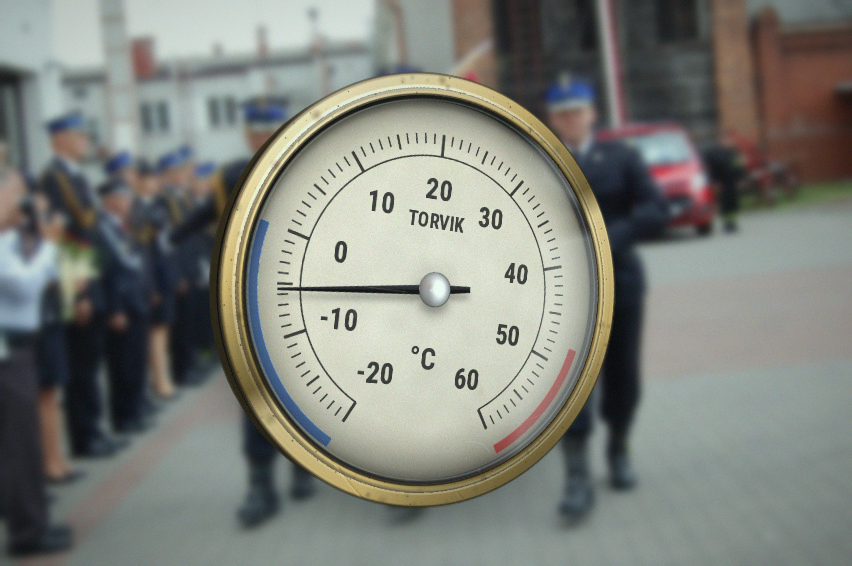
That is -5.5 °C
